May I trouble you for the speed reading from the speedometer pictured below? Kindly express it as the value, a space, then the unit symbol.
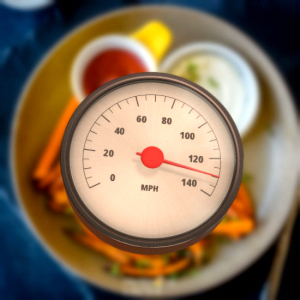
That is 130 mph
